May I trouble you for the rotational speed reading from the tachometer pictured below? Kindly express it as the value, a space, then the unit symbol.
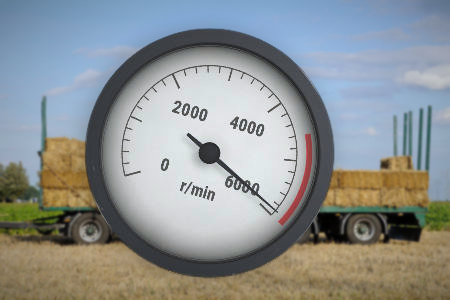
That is 5900 rpm
